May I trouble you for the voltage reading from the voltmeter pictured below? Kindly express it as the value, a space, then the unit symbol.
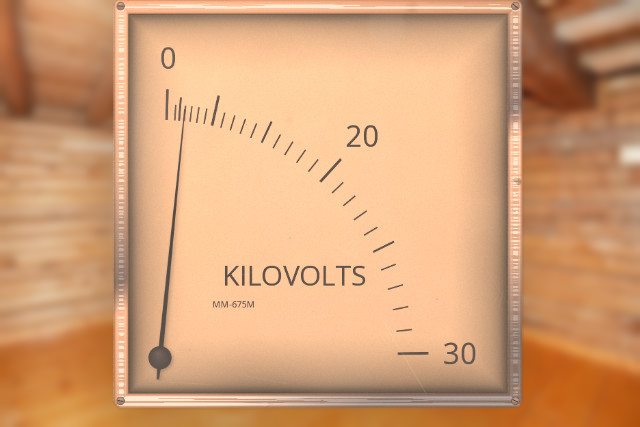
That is 6 kV
